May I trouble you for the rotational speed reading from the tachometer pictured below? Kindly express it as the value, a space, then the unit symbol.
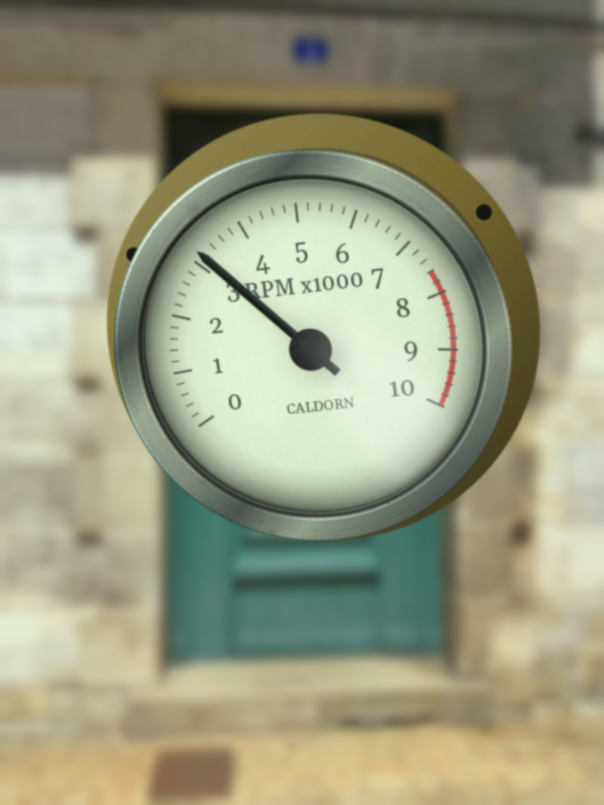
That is 3200 rpm
